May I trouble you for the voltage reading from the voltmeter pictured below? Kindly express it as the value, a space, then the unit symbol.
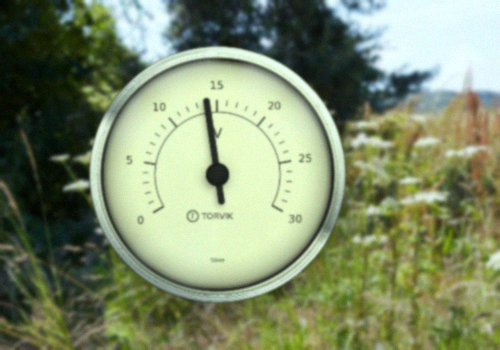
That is 14 V
